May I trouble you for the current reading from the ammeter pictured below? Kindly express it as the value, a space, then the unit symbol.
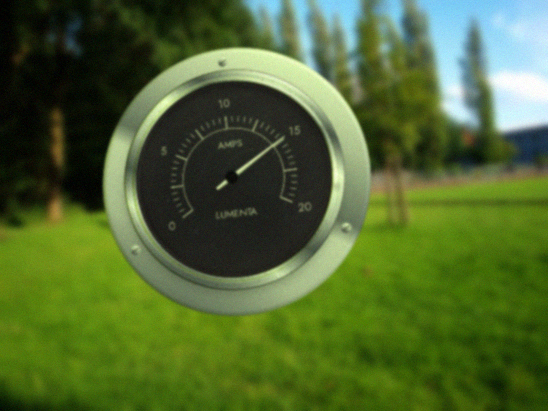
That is 15 A
